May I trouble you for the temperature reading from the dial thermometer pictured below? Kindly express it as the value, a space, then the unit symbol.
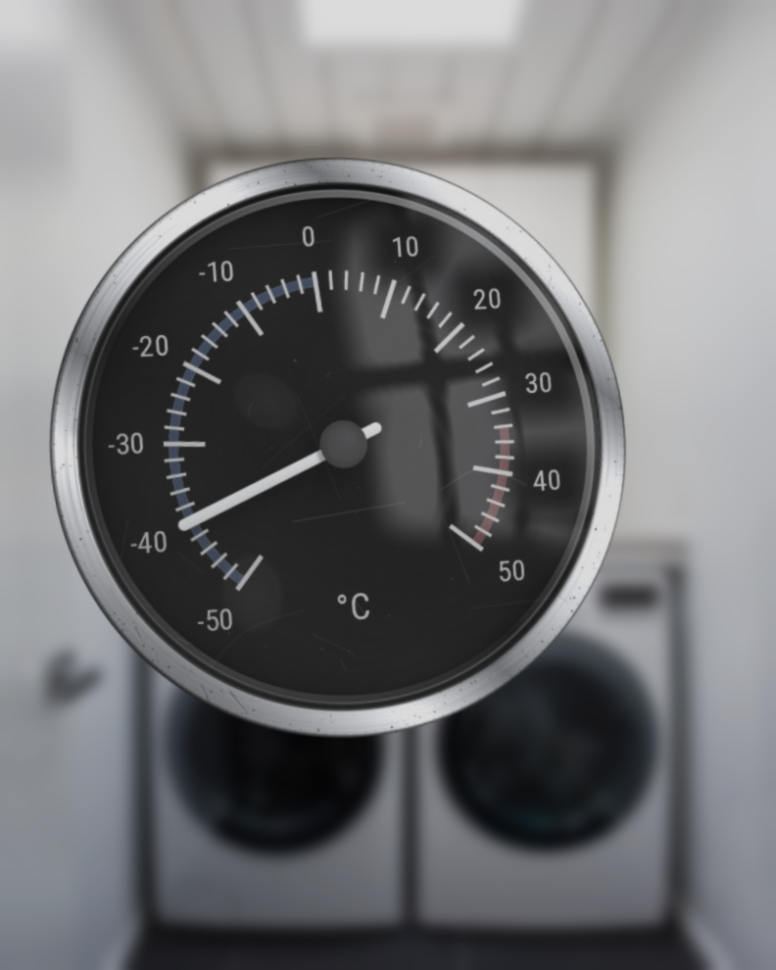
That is -40 °C
